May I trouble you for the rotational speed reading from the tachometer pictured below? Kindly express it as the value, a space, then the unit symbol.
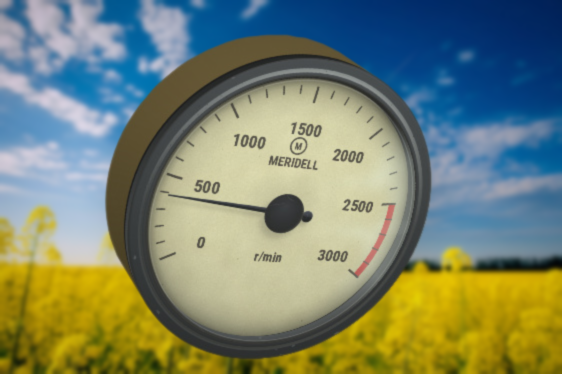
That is 400 rpm
